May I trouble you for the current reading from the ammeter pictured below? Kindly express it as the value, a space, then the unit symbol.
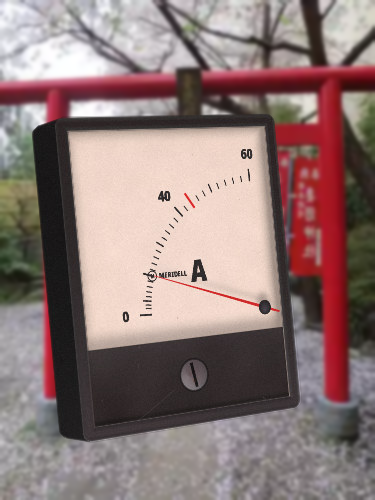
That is 20 A
